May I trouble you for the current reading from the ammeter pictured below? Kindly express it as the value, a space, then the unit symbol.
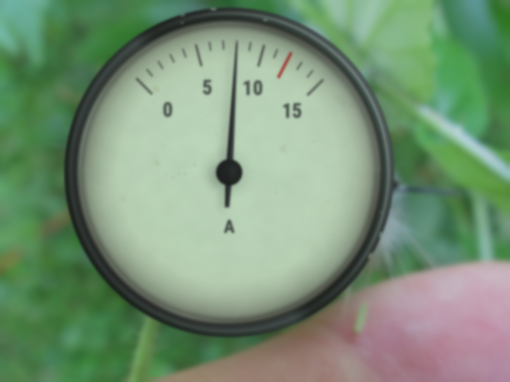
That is 8 A
